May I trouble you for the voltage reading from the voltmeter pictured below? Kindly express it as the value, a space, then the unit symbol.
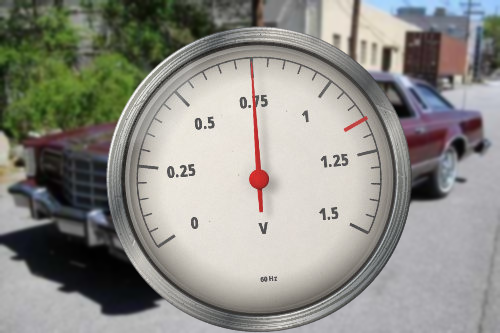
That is 0.75 V
